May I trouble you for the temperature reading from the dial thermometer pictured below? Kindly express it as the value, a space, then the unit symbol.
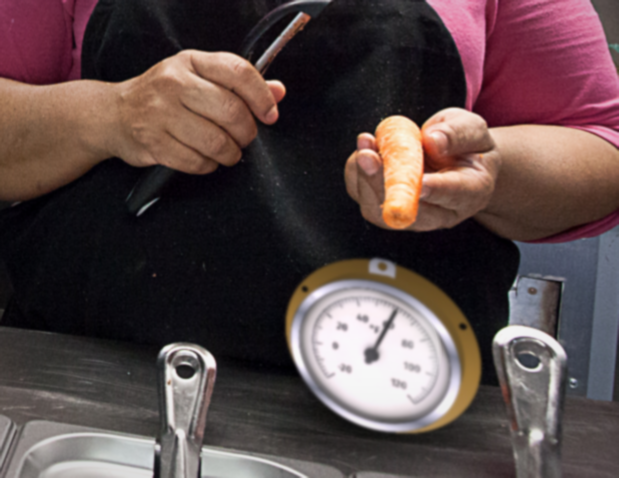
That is 60 °F
